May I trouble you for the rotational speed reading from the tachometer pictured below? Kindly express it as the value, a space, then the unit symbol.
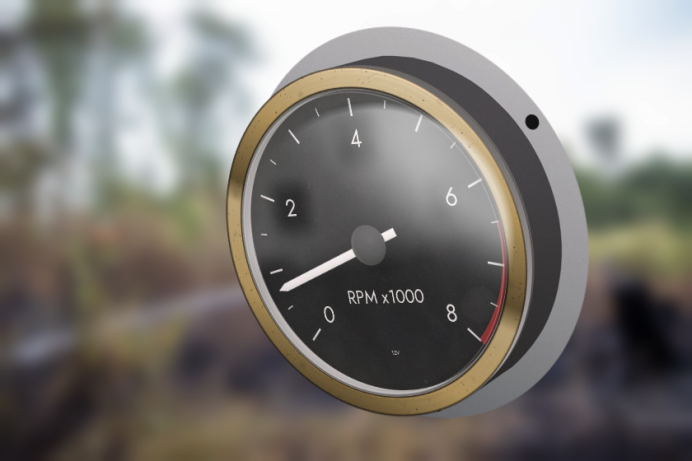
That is 750 rpm
